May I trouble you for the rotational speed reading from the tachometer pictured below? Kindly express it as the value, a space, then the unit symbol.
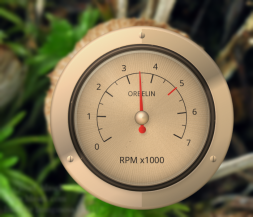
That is 3500 rpm
